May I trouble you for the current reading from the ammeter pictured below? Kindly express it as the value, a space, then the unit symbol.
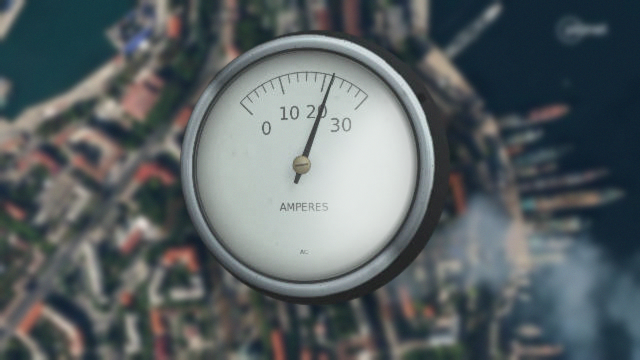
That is 22 A
